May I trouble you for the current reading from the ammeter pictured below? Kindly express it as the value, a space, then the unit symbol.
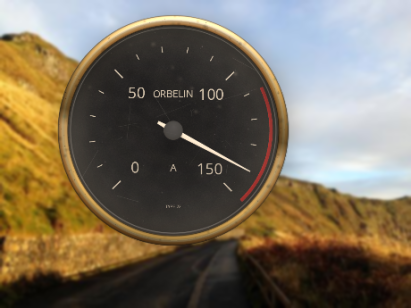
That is 140 A
